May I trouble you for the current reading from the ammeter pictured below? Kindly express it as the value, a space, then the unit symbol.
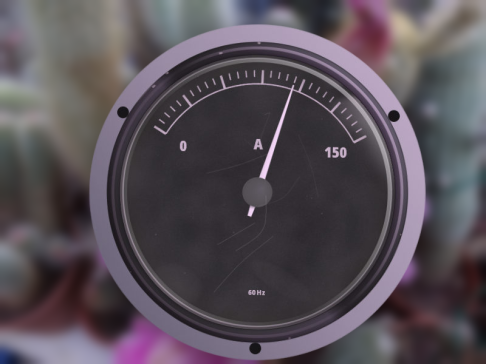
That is 95 A
